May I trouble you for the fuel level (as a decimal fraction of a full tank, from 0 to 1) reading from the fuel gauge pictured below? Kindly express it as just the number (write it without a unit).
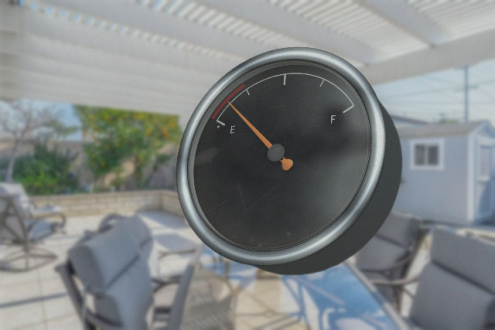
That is 0.125
